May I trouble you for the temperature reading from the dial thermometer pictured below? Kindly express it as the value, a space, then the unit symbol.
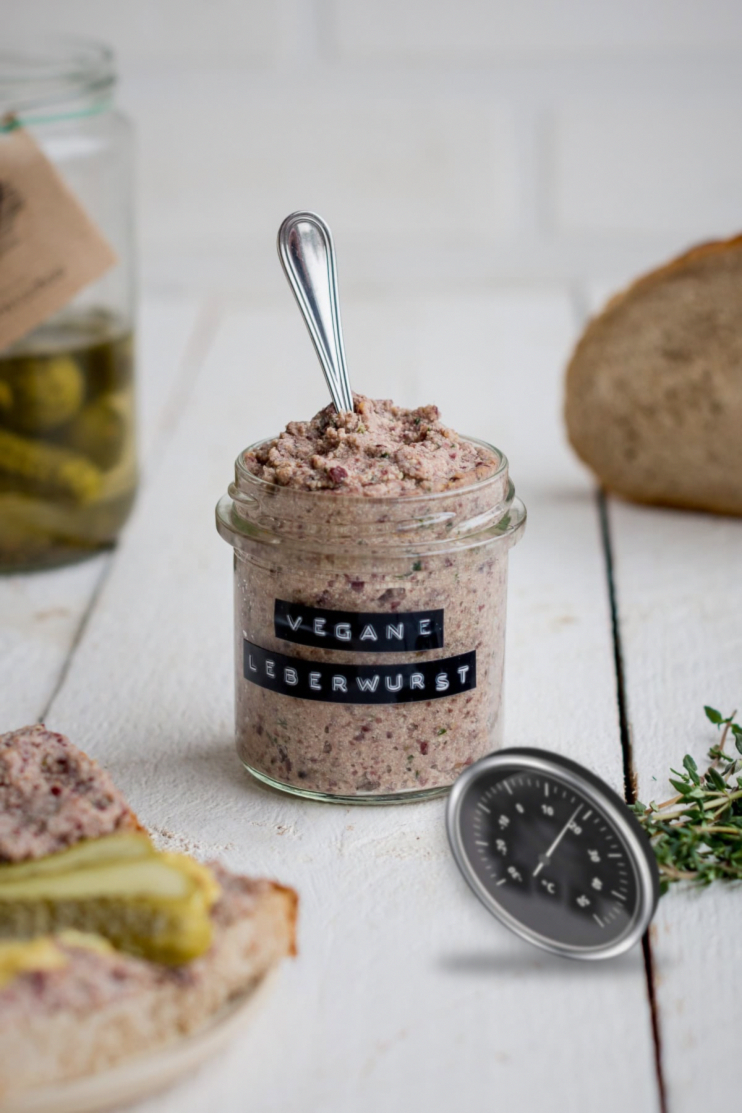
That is 18 °C
